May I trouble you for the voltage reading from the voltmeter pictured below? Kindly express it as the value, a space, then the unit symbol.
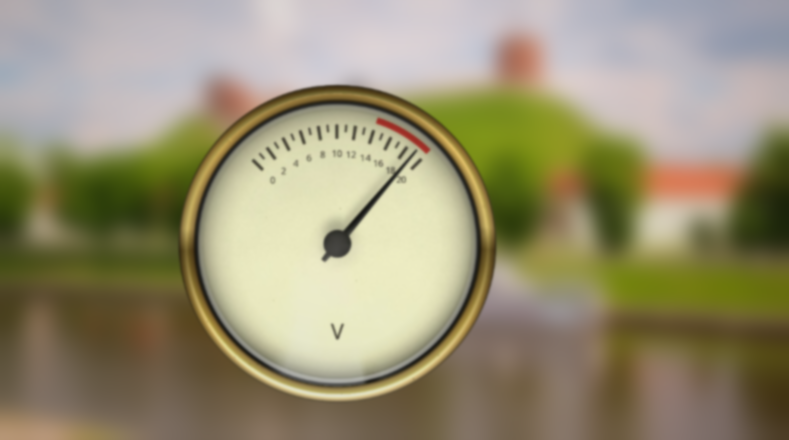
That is 19 V
